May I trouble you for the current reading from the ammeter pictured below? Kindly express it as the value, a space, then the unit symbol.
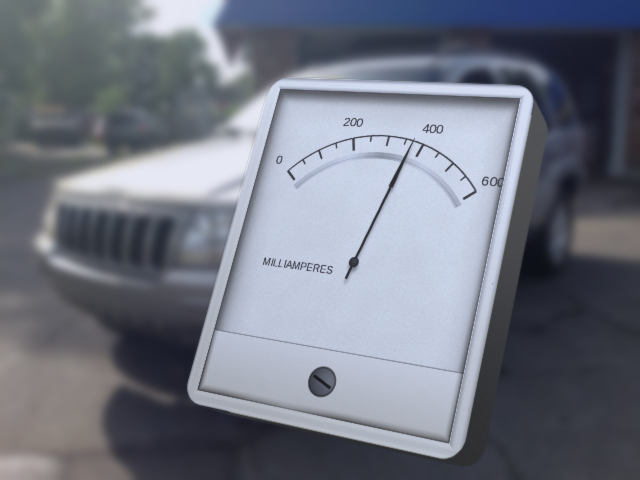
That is 375 mA
